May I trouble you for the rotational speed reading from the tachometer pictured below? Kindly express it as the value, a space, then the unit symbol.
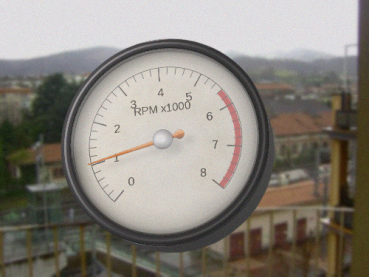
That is 1000 rpm
